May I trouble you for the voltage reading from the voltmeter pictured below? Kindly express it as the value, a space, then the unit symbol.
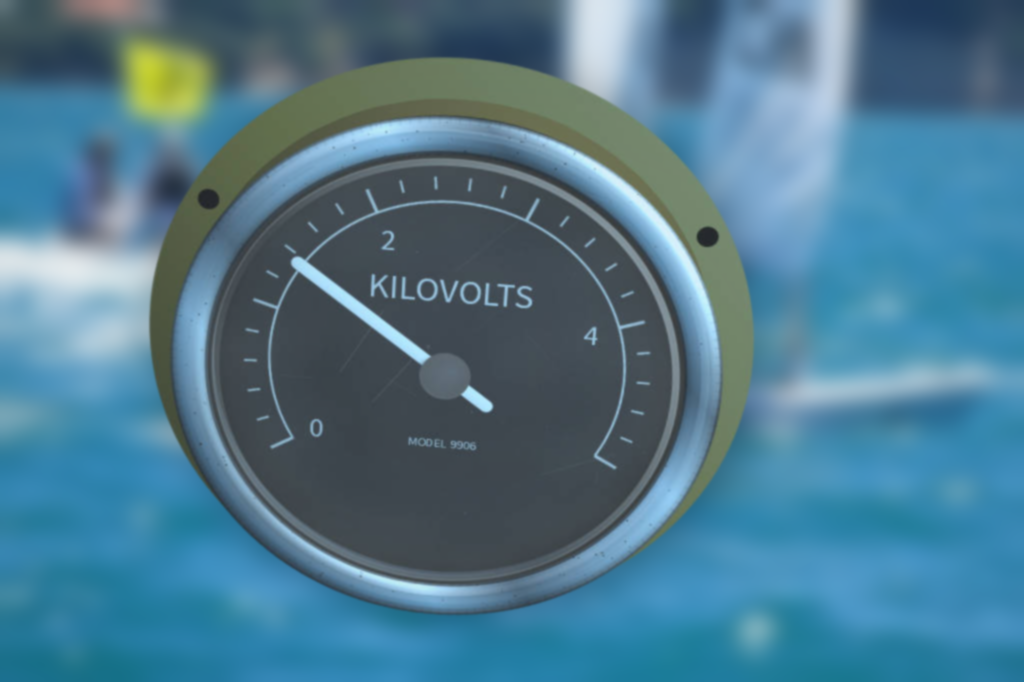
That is 1.4 kV
